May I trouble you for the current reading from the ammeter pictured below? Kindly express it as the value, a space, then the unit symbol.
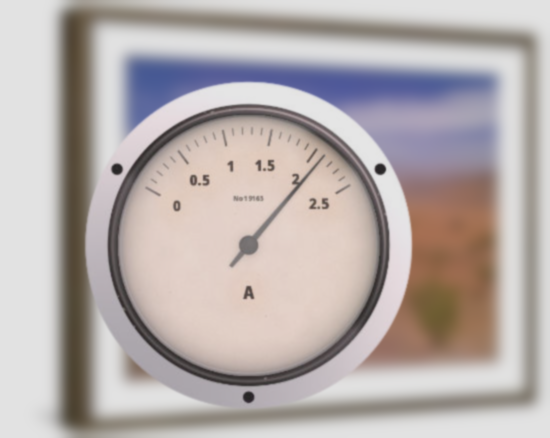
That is 2.1 A
